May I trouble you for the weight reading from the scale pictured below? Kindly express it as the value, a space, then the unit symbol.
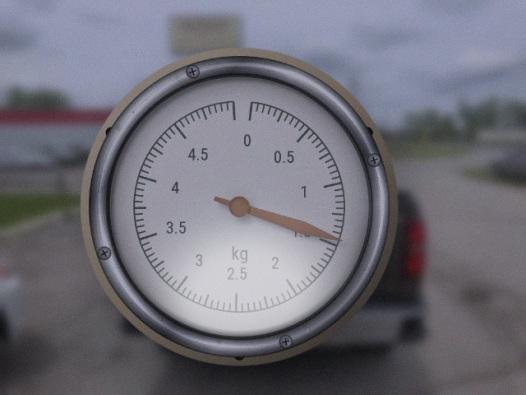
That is 1.45 kg
